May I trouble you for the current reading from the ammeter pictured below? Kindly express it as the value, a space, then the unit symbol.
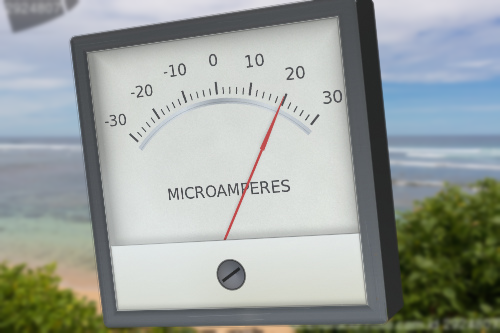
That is 20 µA
